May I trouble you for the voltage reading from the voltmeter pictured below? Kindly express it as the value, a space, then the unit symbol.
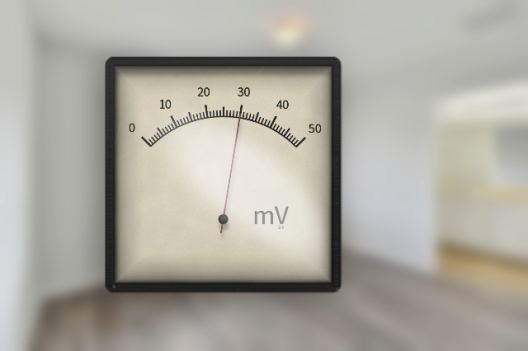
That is 30 mV
